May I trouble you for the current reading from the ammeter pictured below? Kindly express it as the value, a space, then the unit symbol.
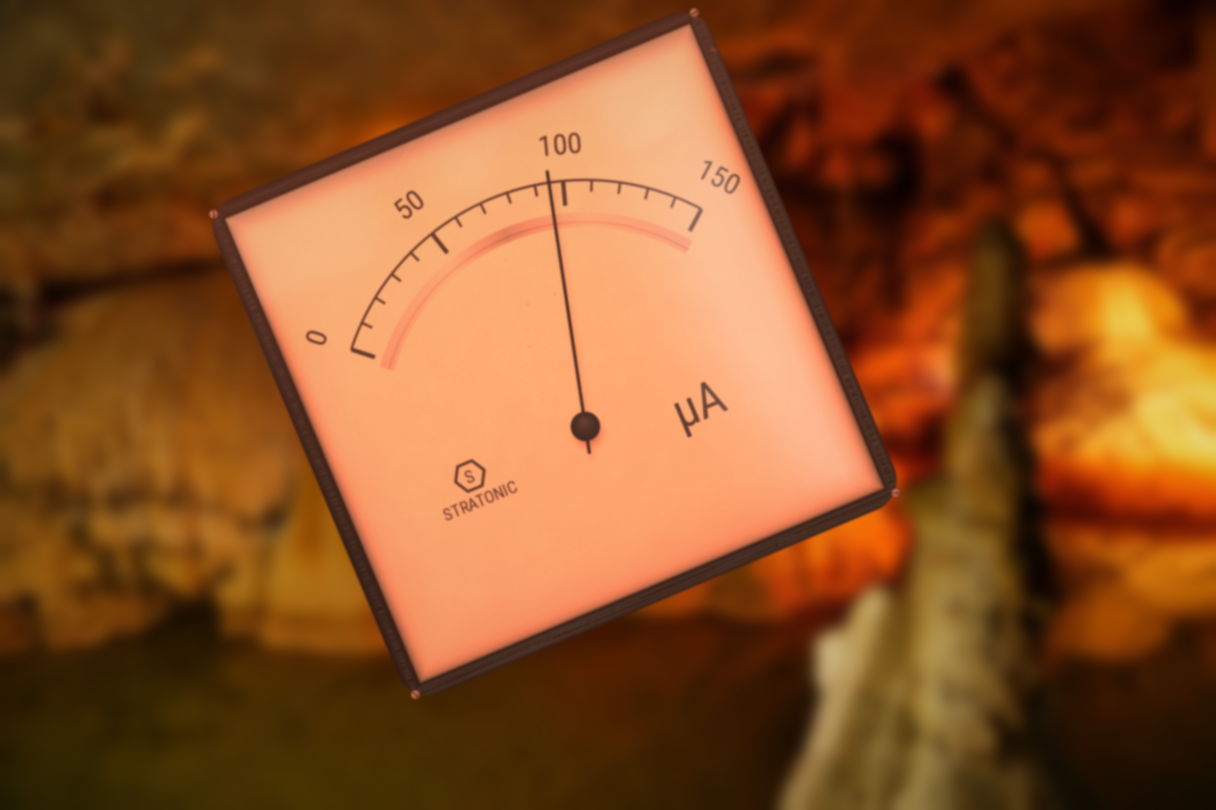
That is 95 µA
